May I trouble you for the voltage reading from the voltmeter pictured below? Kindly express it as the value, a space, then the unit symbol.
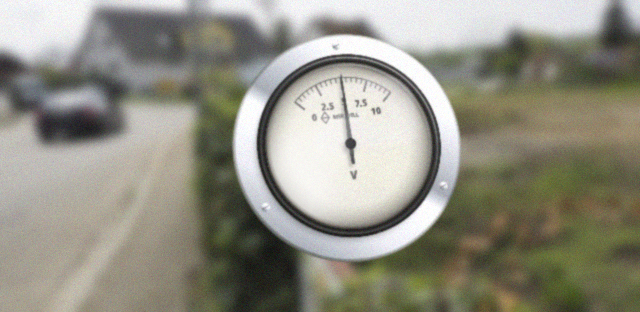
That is 5 V
